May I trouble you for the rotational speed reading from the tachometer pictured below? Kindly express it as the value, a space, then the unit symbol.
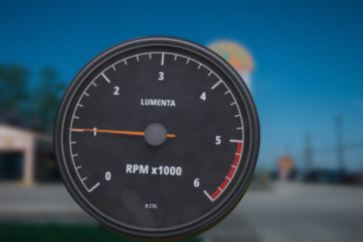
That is 1000 rpm
